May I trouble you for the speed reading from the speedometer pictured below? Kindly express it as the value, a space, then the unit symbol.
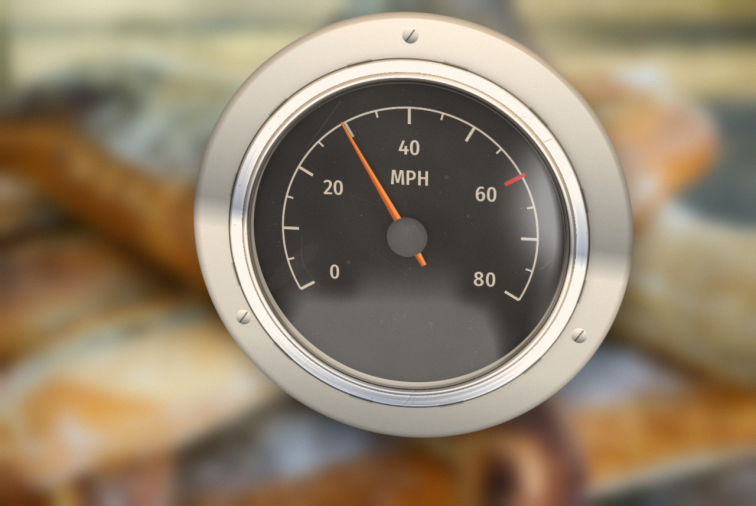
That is 30 mph
